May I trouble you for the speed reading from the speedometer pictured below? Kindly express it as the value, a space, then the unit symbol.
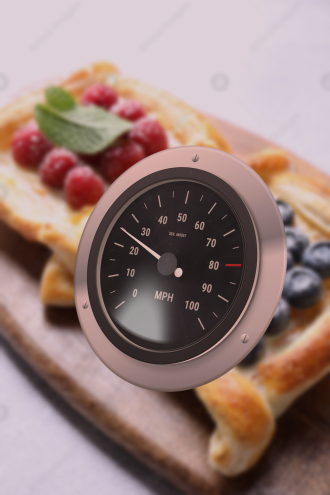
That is 25 mph
